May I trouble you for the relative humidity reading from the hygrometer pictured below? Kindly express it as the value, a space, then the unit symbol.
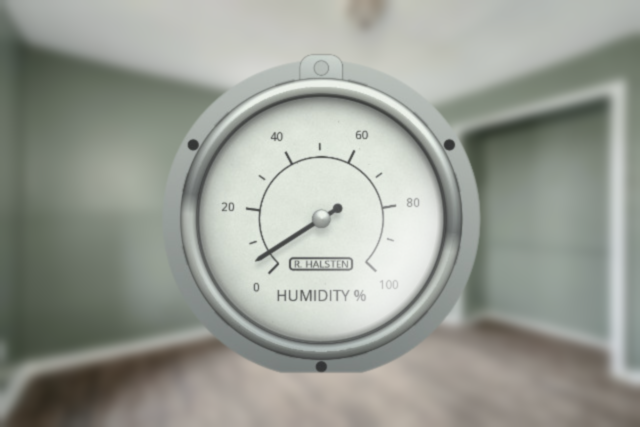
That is 5 %
